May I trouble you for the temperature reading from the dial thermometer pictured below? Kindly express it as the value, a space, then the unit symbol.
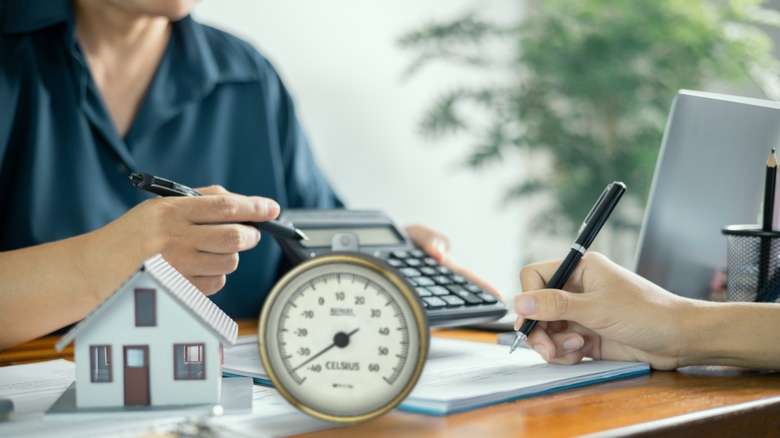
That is -35 °C
